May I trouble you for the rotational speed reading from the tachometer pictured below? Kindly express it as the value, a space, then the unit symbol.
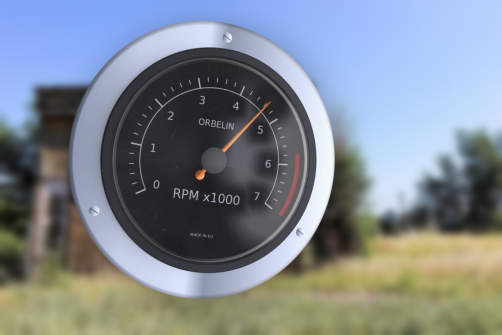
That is 4600 rpm
